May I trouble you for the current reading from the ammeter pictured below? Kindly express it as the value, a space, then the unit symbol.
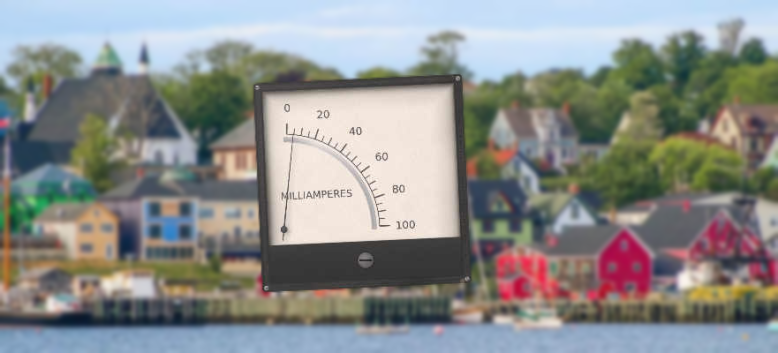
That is 5 mA
